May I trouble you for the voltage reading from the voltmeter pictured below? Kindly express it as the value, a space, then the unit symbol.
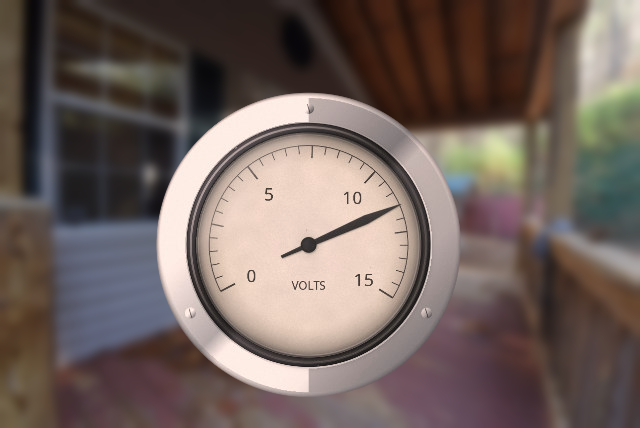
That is 11.5 V
